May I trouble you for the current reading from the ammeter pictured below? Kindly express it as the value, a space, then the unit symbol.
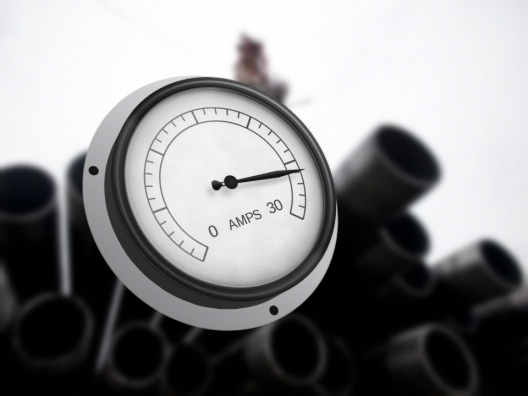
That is 26 A
